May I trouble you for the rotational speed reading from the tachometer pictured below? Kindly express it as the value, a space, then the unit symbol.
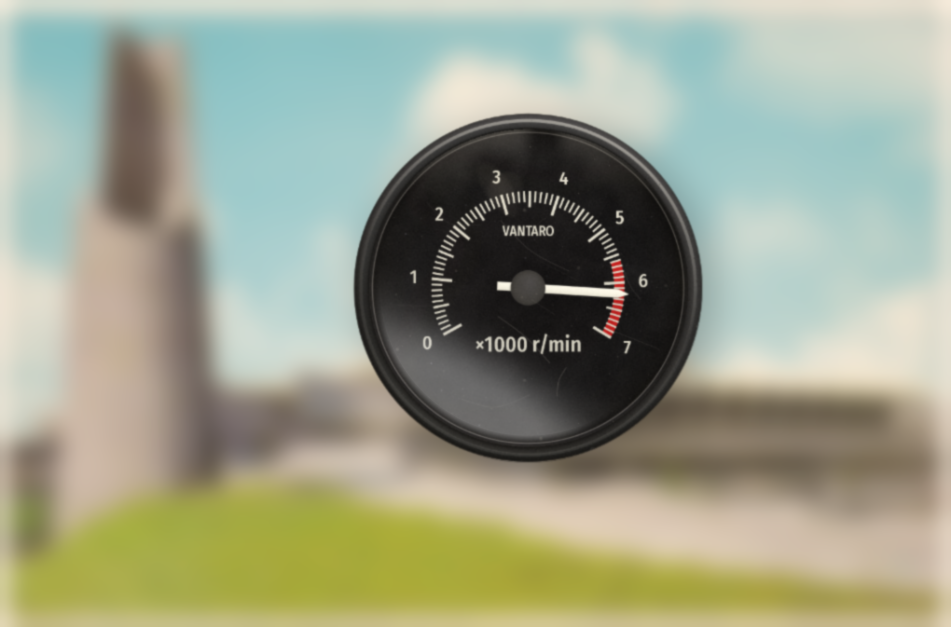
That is 6200 rpm
